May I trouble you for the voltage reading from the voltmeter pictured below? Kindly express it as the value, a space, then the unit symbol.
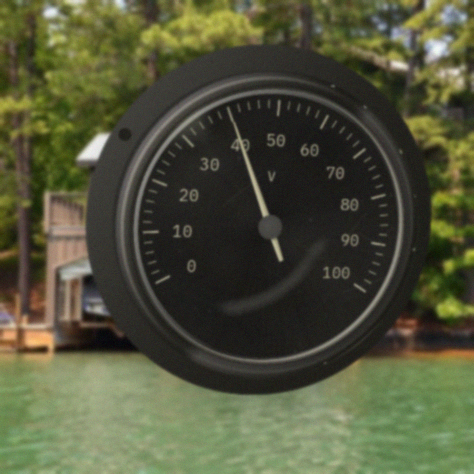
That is 40 V
